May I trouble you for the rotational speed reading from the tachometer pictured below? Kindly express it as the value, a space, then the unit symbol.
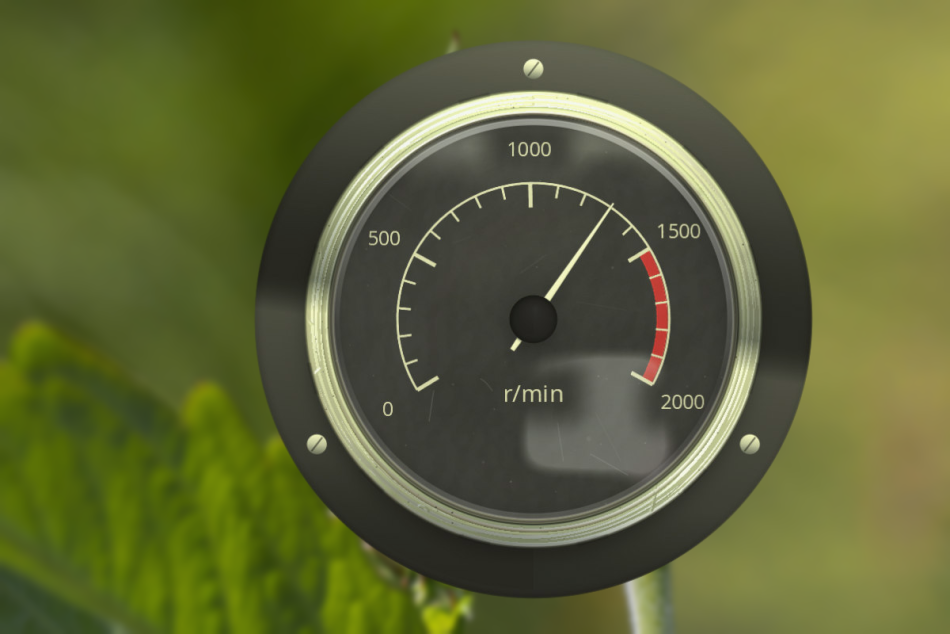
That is 1300 rpm
